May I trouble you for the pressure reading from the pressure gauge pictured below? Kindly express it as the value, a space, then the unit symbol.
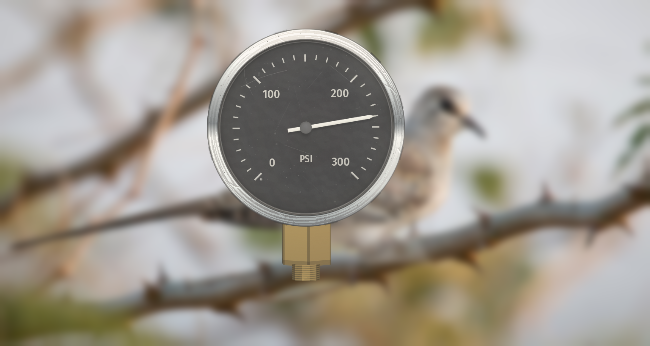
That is 240 psi
